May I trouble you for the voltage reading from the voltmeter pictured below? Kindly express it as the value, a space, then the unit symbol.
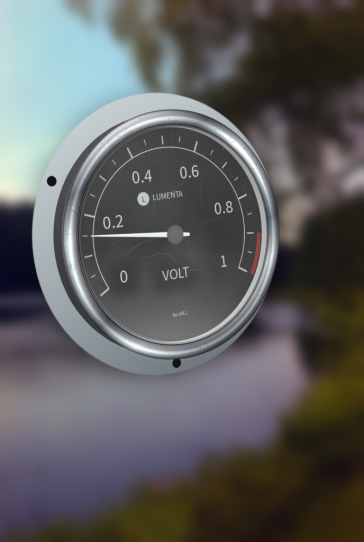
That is 0.15 V
